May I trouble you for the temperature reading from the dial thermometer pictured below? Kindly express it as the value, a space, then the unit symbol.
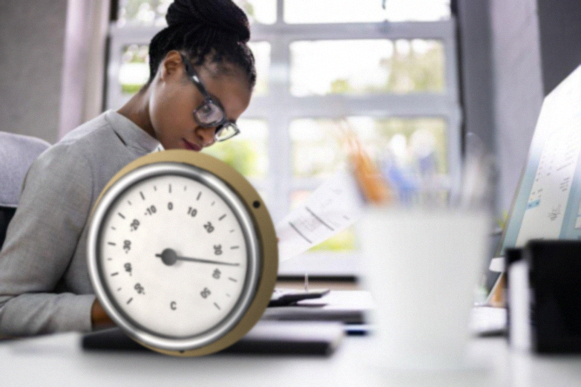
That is 35 °C
